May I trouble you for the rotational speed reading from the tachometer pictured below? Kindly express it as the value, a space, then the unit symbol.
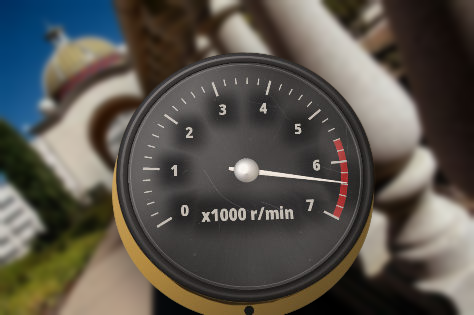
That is 6400 rpm
